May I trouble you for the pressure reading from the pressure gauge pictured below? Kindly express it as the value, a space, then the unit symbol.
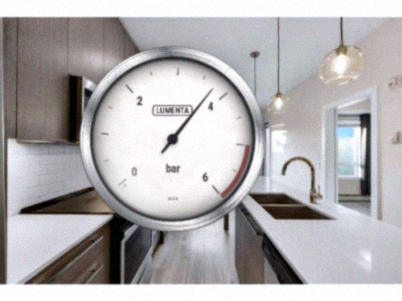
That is 3.75 bar
